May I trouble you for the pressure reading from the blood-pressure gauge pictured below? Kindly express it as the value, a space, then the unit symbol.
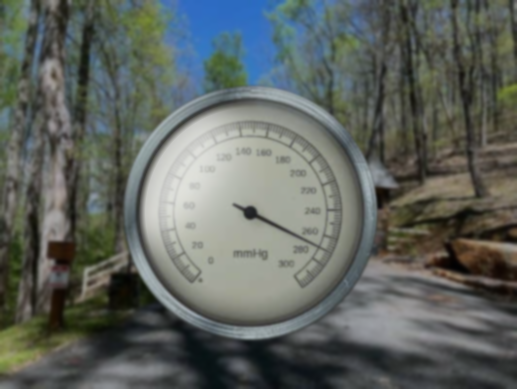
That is 270 mmHg
